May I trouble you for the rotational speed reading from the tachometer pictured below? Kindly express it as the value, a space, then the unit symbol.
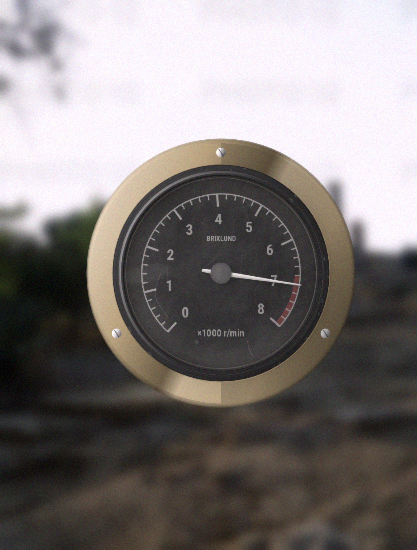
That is 7000 rpm
